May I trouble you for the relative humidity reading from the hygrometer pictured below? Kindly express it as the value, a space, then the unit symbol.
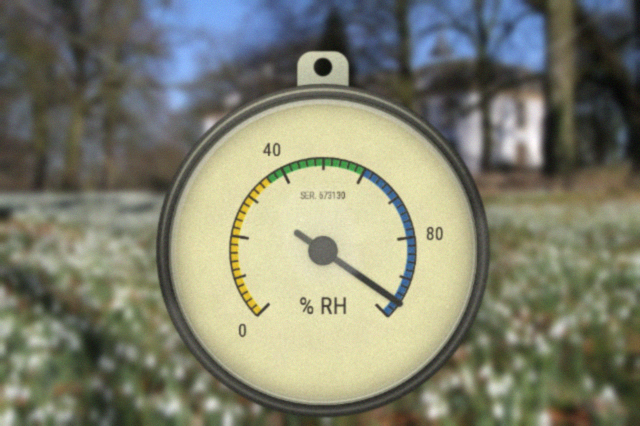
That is 96 %
